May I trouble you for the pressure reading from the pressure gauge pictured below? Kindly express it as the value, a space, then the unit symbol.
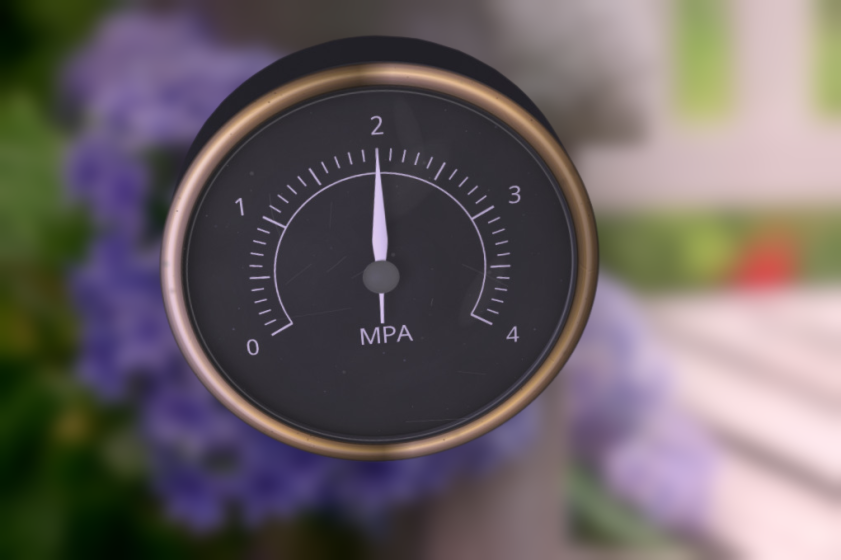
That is 2 MPa
